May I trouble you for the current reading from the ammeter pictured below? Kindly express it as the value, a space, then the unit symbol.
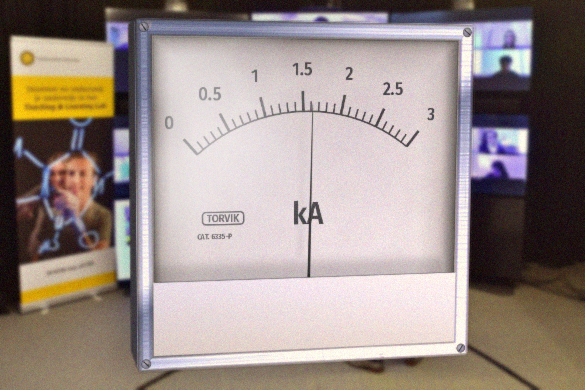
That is 1.6 kA
